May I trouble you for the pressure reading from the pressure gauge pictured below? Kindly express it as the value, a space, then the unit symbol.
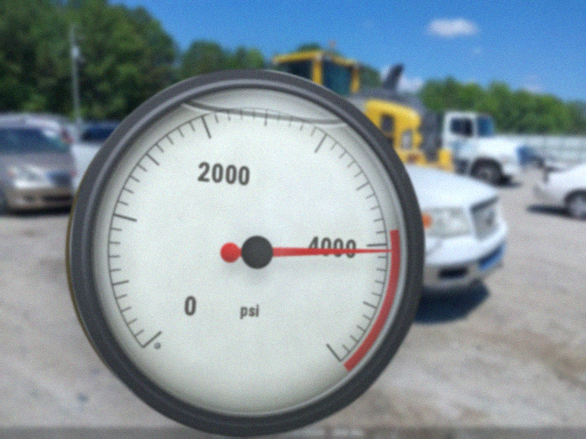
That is 4050 psi
